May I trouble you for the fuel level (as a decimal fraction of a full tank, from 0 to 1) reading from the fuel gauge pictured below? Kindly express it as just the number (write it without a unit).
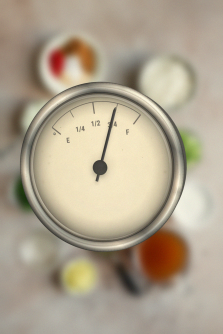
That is 0.75
